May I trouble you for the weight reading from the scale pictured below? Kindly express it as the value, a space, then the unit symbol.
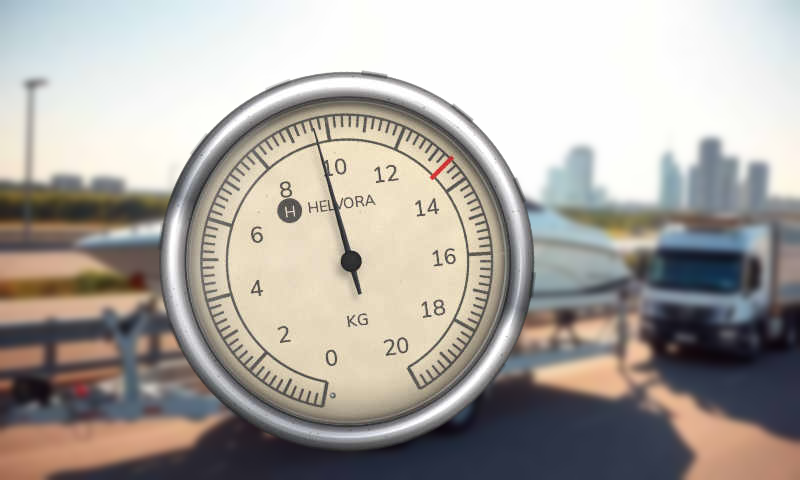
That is 9.6 kg
